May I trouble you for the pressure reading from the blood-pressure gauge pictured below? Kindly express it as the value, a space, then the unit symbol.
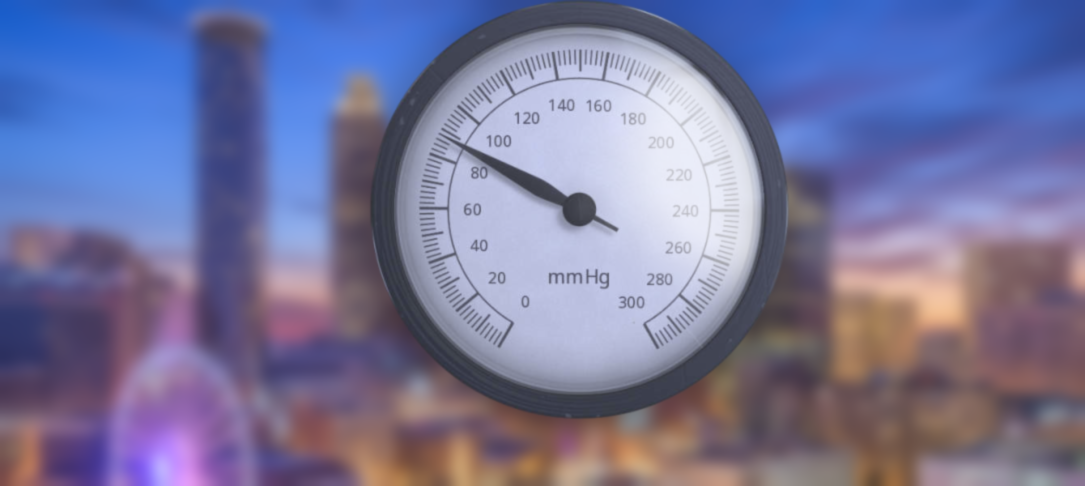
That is 88 mmHg
